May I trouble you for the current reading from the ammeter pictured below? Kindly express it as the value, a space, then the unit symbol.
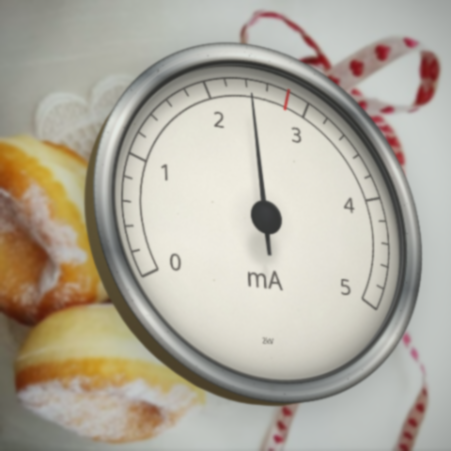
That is 2.4 mA
